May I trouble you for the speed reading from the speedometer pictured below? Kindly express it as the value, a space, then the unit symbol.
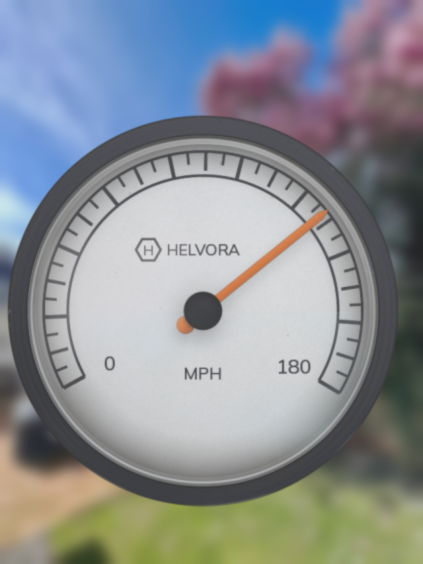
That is 127.5 mph
